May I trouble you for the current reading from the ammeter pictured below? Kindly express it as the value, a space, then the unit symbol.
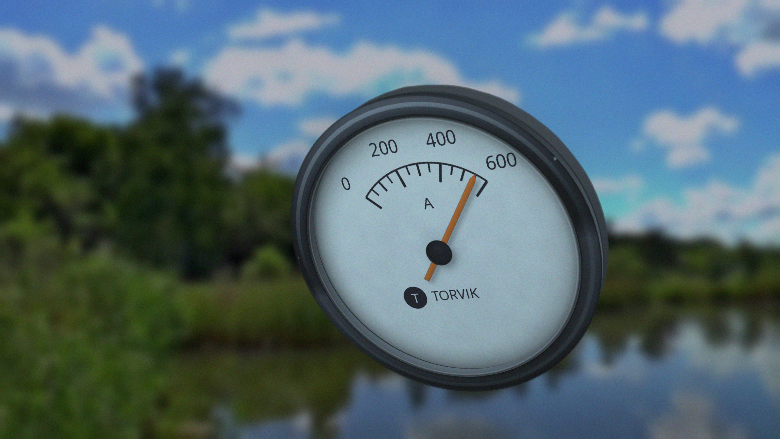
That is 550 A
